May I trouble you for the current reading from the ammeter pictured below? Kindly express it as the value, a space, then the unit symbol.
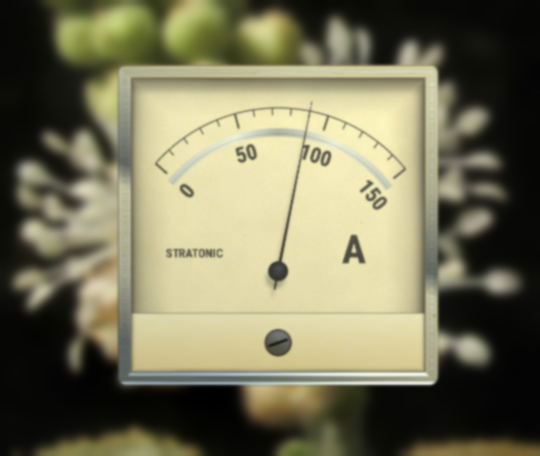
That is 90 A
